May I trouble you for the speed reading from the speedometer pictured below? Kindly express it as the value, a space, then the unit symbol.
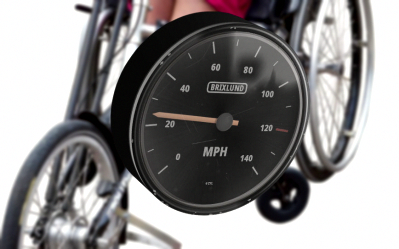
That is 25 mph
